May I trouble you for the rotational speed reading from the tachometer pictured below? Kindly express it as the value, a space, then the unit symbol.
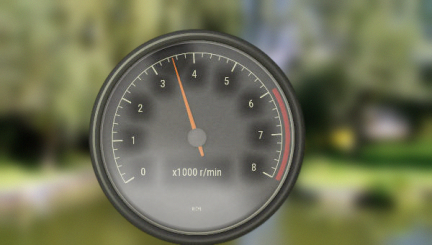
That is 3500 rpm
